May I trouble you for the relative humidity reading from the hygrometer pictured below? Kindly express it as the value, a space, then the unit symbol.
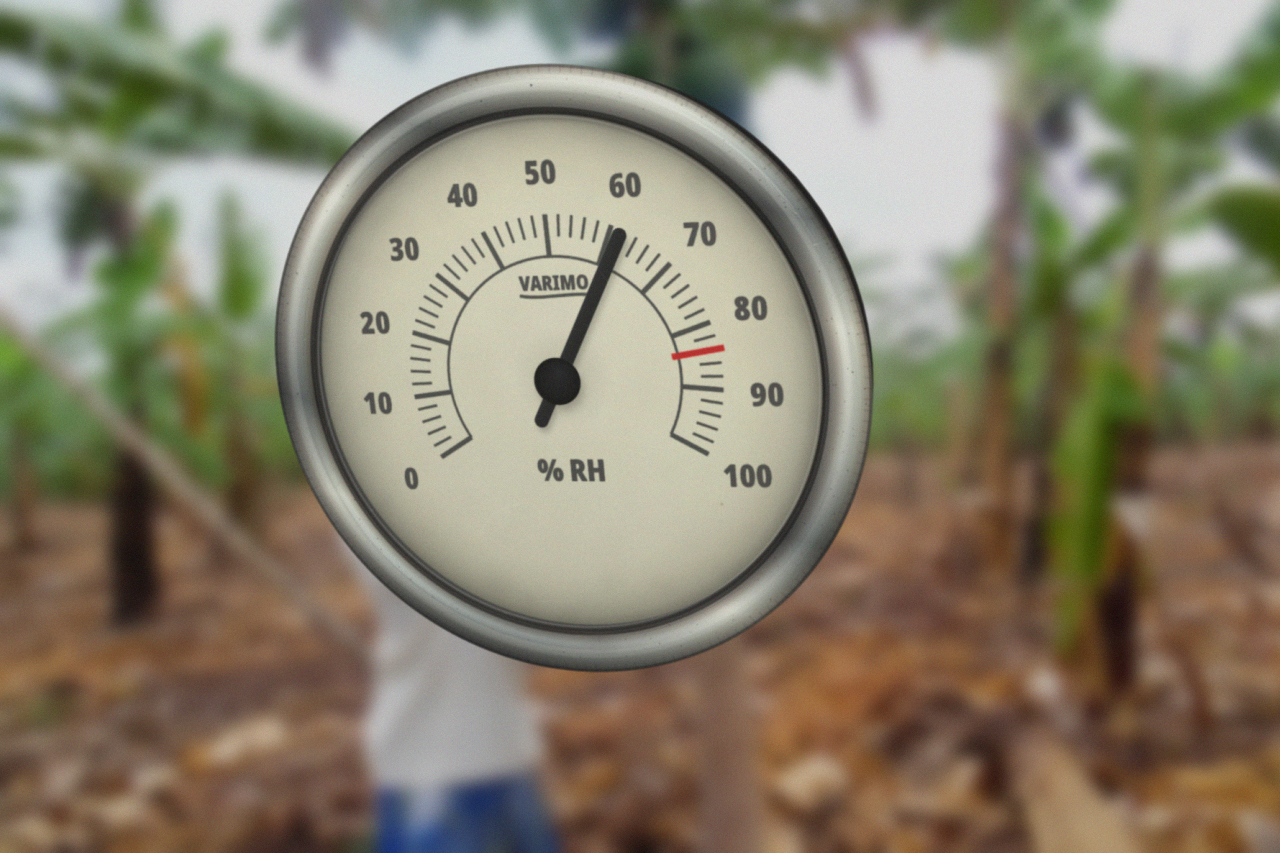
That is 62 %
